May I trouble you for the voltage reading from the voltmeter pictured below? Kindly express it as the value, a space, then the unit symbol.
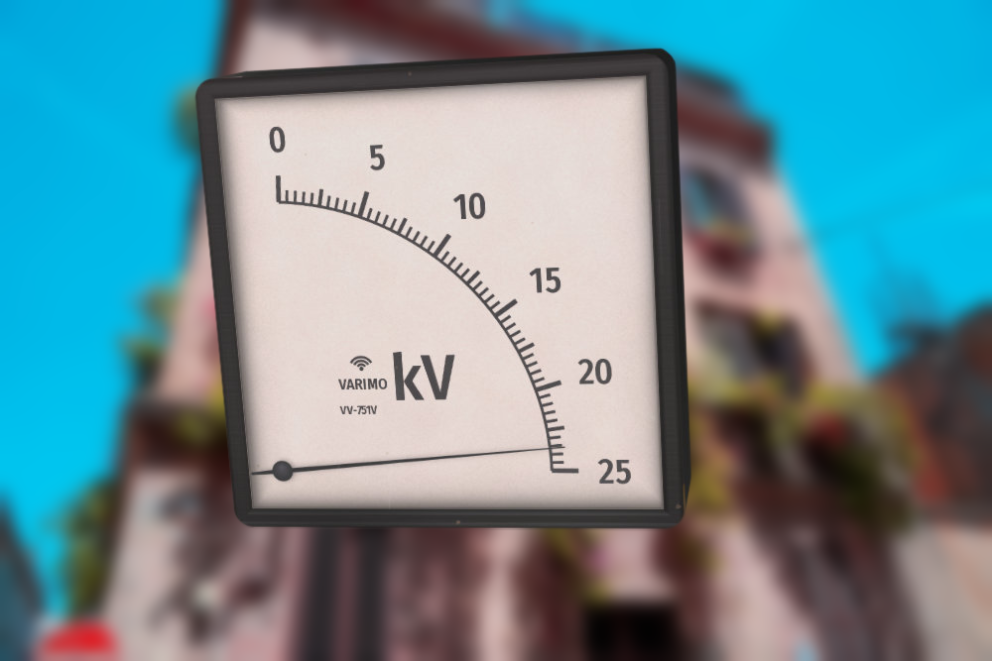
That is 23.5 kV
